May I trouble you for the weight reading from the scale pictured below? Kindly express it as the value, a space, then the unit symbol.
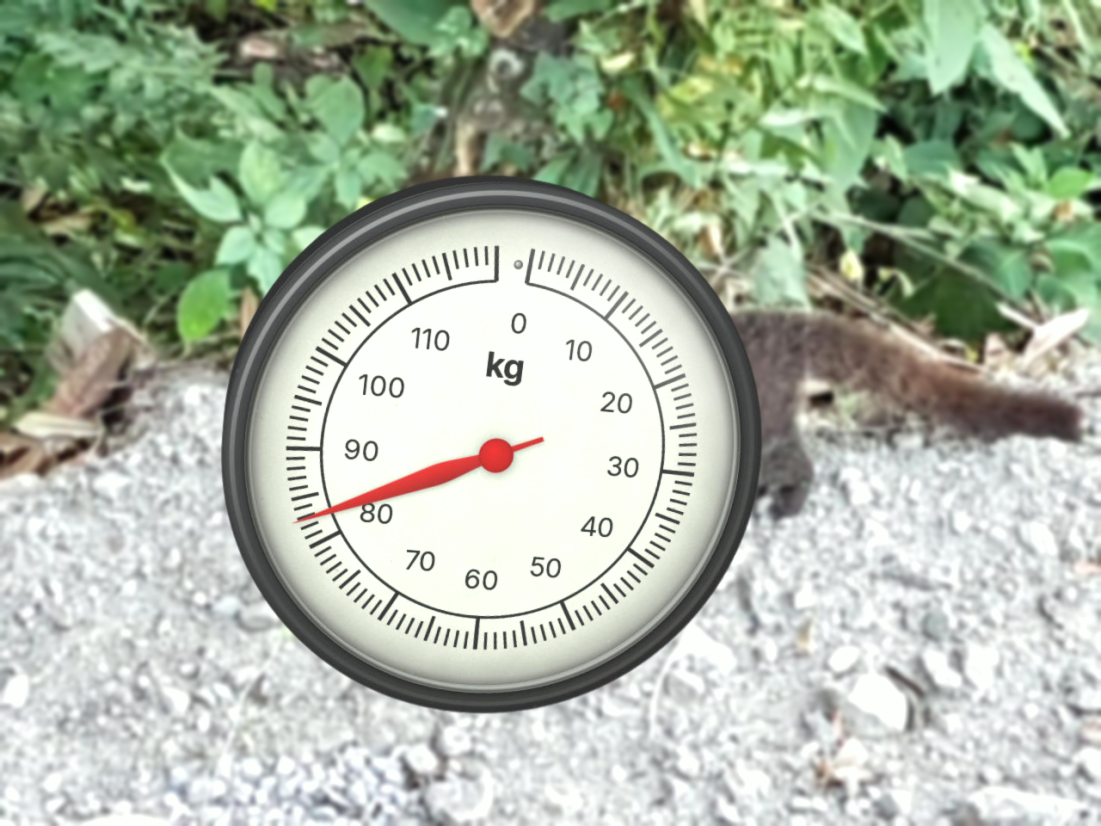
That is 83 kg
